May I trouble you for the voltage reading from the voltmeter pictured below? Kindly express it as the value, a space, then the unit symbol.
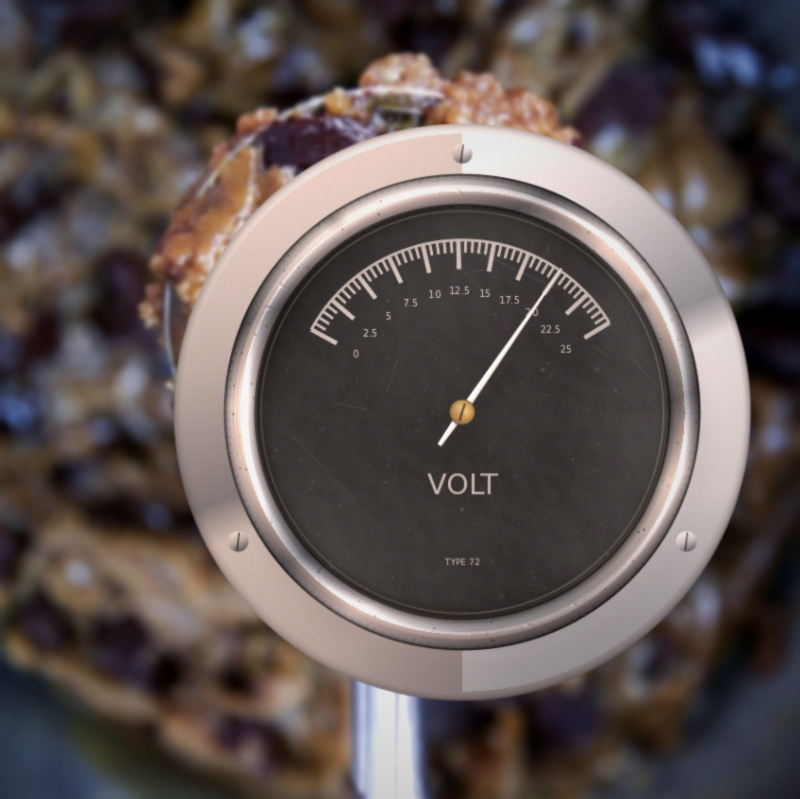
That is 20 V
